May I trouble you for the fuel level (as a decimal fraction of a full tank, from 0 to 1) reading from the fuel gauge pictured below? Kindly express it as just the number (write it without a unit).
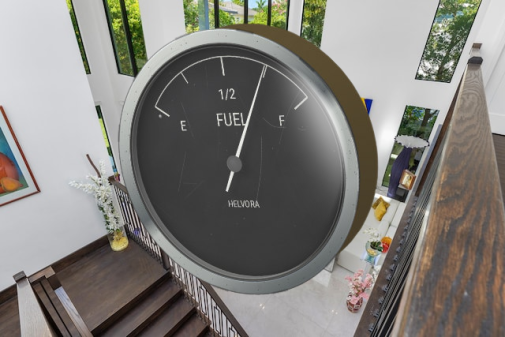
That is 0.75
